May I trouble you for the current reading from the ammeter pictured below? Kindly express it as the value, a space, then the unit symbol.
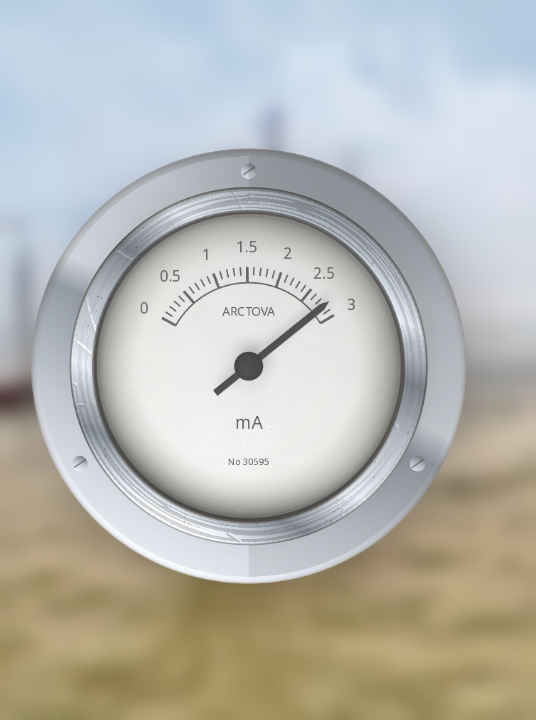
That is 2.8 mA
